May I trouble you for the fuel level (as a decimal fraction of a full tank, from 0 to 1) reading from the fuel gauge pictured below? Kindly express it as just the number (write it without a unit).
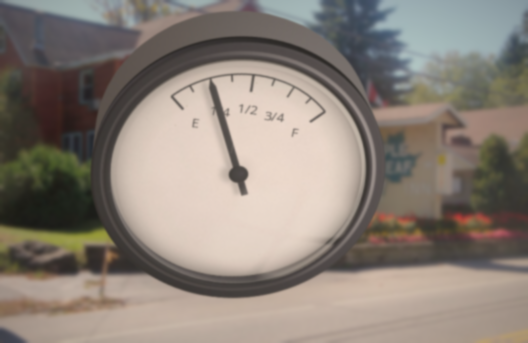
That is 0.25
